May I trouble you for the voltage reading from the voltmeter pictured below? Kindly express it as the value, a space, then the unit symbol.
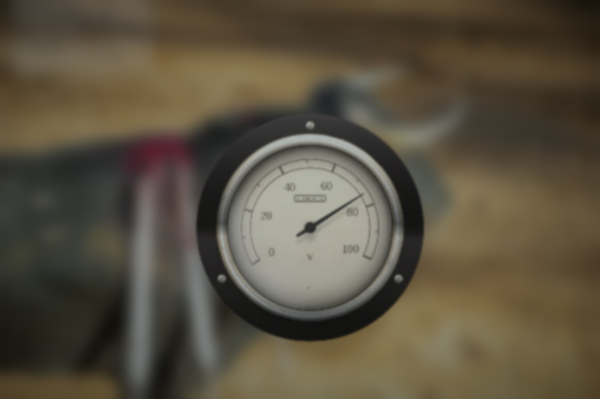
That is 75 V
